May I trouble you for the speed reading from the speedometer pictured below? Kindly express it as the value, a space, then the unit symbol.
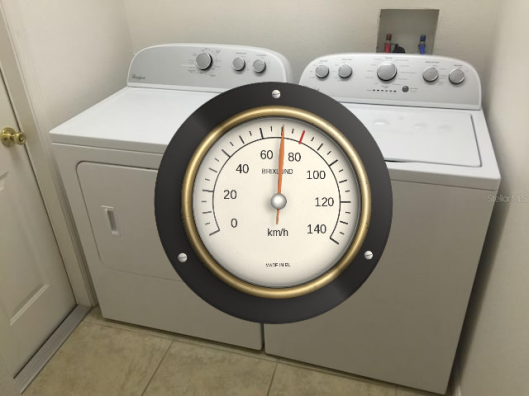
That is 70 km/h
